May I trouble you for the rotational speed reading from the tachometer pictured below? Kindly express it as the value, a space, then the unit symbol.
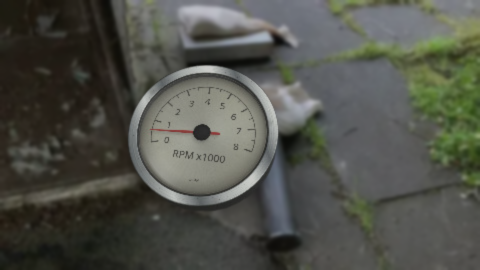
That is 500 rpm
